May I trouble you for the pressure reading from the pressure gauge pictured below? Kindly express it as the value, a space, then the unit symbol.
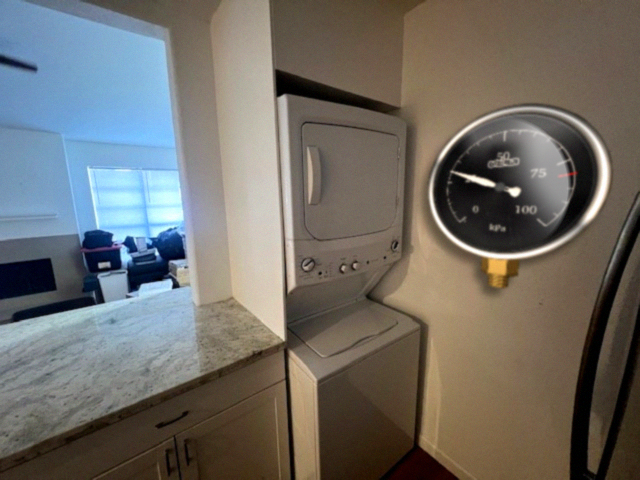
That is 25 kPa
